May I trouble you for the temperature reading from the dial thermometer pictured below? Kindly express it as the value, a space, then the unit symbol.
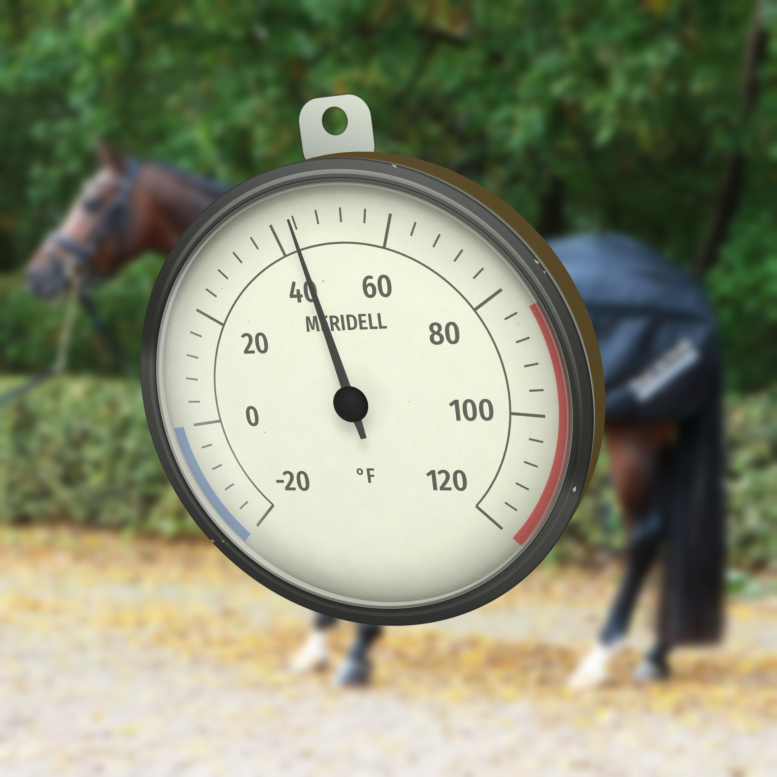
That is 44 °F
